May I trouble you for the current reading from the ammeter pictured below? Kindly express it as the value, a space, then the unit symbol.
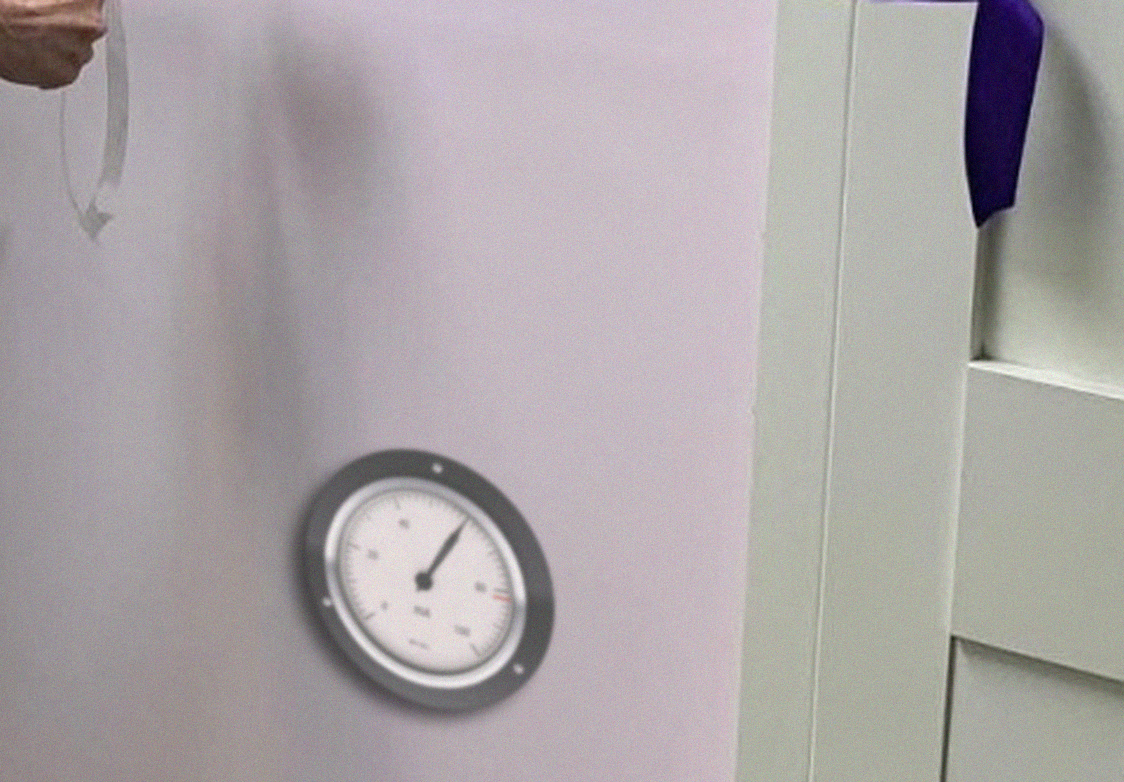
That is 60 mA
